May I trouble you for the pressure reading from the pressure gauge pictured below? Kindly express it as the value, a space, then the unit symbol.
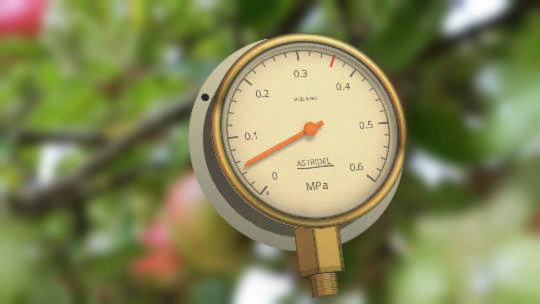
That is 0.05 MPa
